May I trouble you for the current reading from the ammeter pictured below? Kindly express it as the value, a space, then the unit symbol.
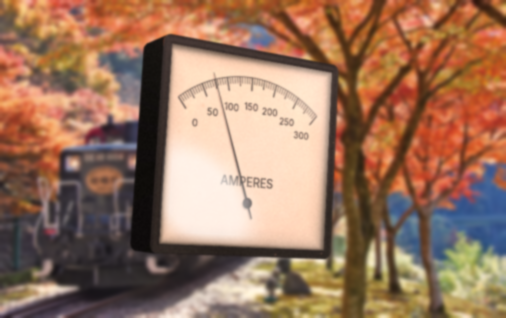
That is 75 A
